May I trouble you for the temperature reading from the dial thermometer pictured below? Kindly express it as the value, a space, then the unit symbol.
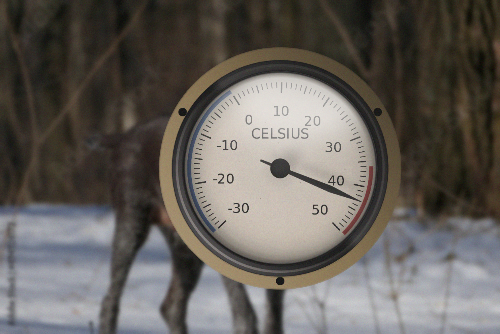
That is 43 °C
